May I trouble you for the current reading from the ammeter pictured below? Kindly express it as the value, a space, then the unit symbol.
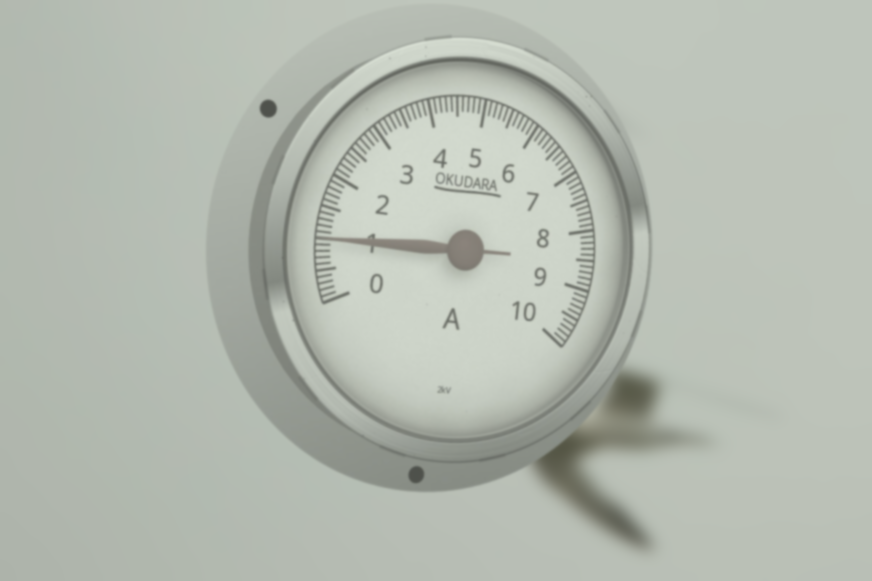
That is 1 A
